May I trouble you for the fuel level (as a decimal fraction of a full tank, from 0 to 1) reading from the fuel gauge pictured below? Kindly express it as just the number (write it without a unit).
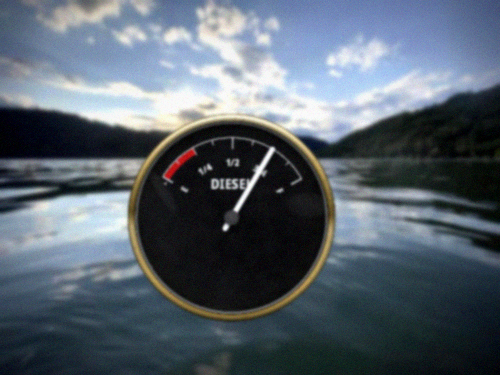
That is 0.75
